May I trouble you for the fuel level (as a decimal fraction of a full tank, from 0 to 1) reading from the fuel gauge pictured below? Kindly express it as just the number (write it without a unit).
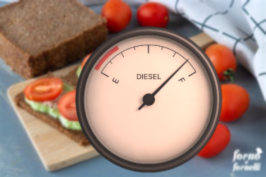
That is 0.875
